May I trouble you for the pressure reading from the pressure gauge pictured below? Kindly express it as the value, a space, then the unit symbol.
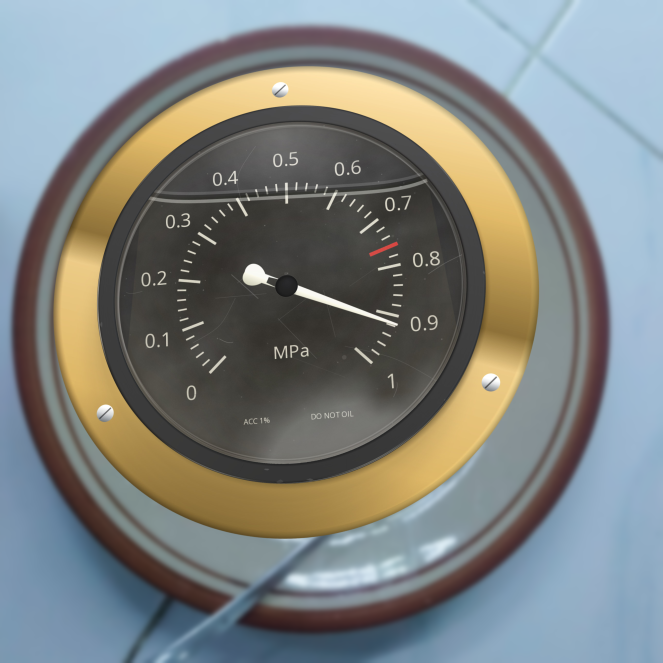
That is 0.92 MPa
